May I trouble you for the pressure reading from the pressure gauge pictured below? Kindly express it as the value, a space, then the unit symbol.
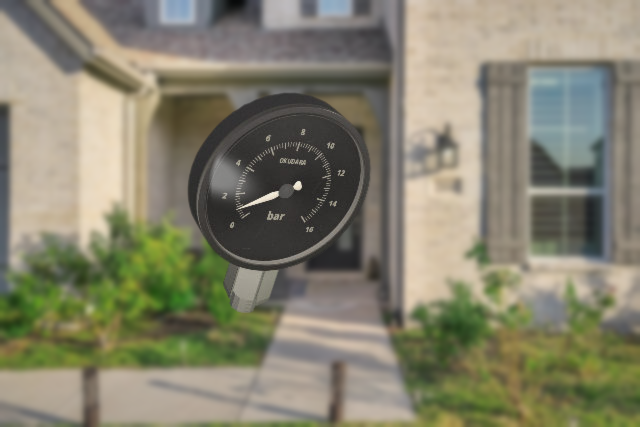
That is 1 bar
